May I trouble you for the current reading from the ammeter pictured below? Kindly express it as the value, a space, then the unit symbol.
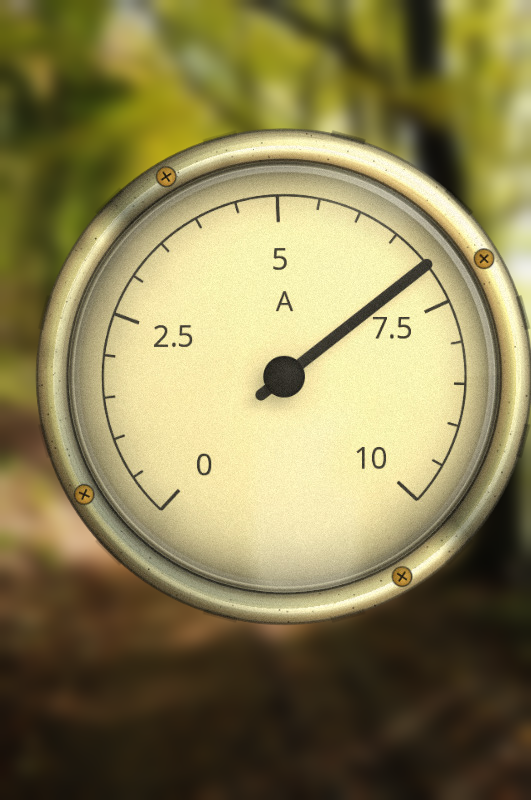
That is 7 A
